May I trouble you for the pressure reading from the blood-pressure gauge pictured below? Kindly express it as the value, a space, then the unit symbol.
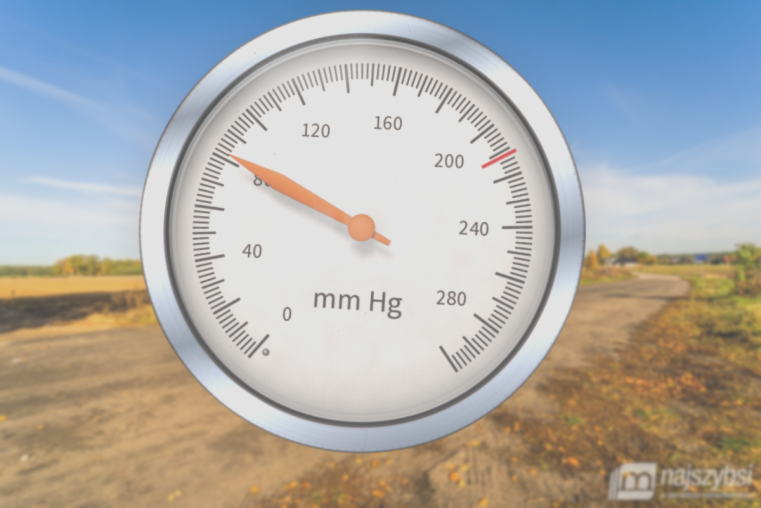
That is 82 mmHg
